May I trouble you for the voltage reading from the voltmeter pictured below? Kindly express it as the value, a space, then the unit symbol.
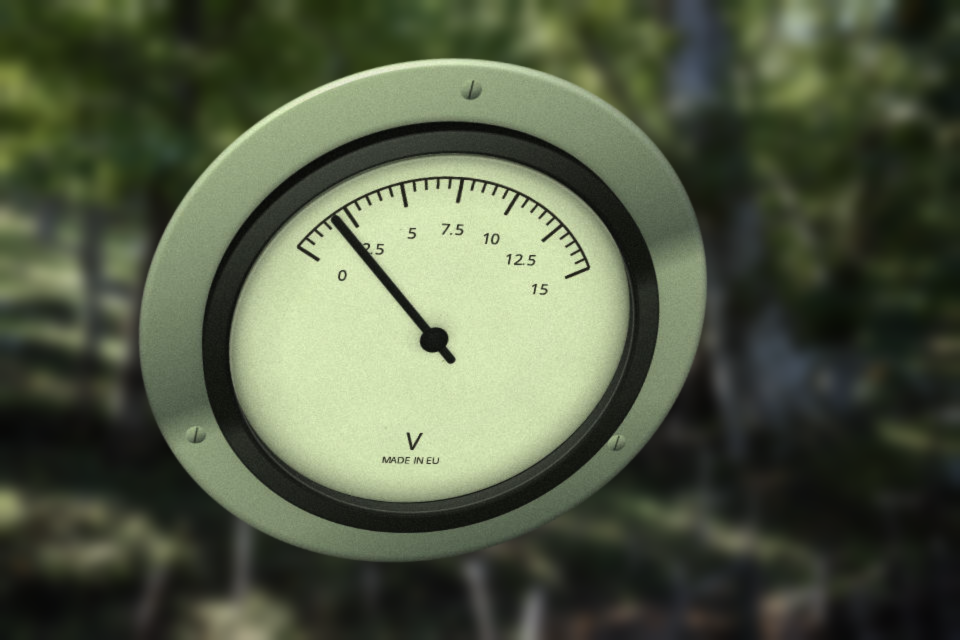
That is 2 V
